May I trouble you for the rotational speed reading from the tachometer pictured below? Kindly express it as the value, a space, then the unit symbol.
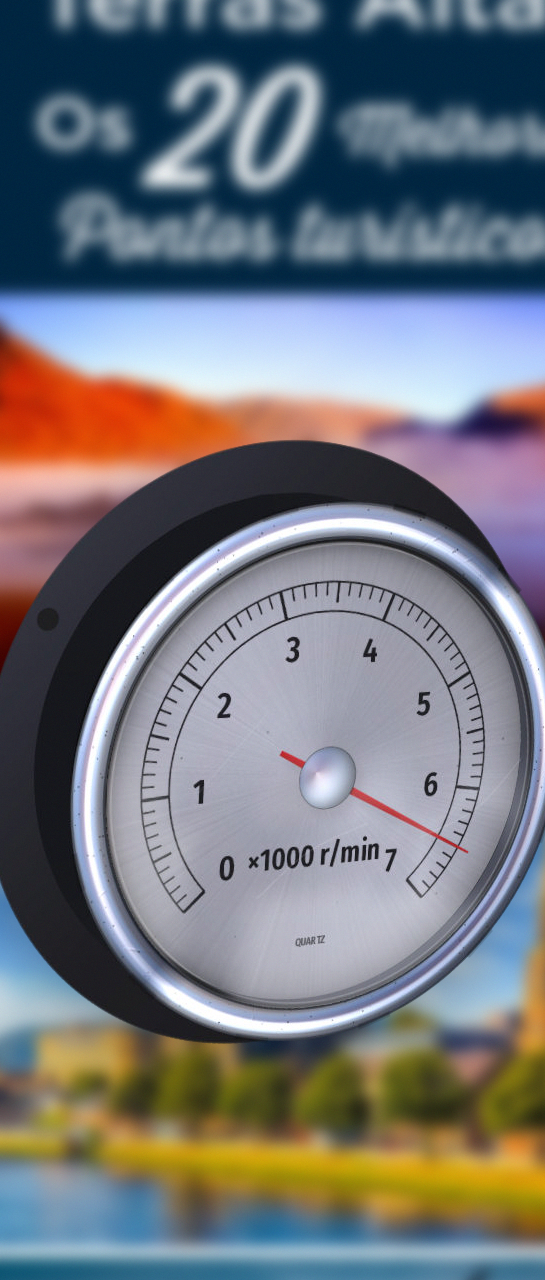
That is 6500 rpm
